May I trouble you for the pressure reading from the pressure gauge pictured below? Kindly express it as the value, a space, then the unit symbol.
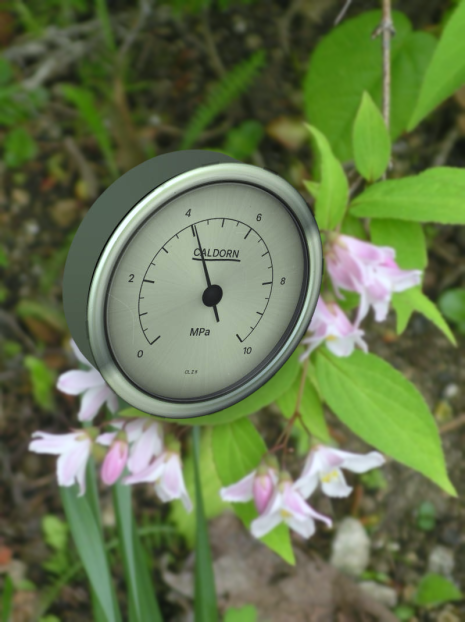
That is 4 MPa
